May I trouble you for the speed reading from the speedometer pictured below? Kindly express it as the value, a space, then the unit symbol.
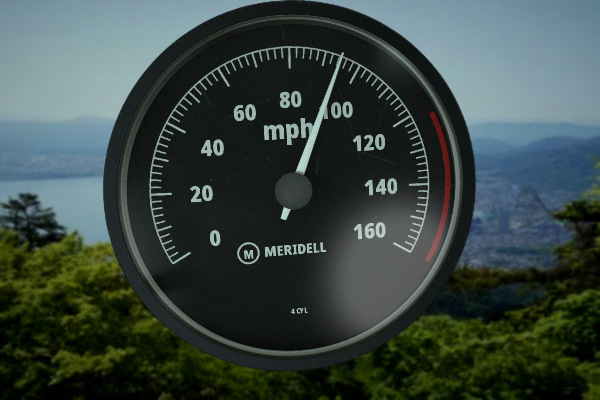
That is 94 mph
